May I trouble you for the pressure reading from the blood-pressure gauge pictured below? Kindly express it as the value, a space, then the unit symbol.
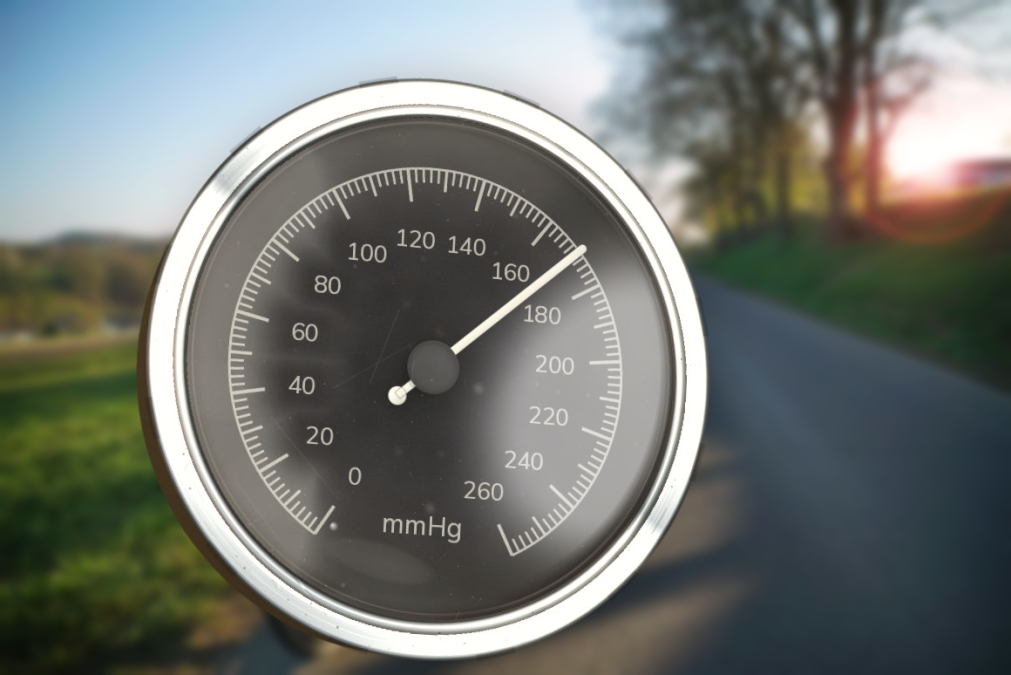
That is 170 mmHg
